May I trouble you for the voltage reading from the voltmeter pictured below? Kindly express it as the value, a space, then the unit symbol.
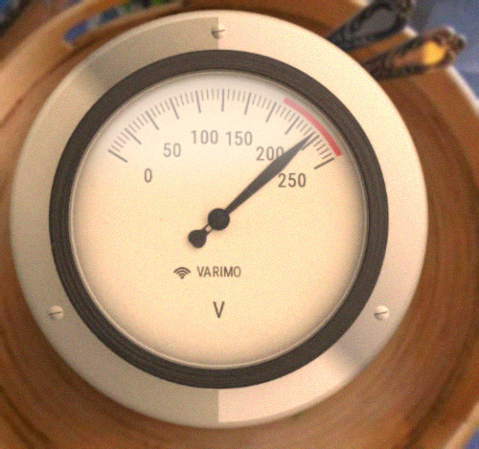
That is 220 V
